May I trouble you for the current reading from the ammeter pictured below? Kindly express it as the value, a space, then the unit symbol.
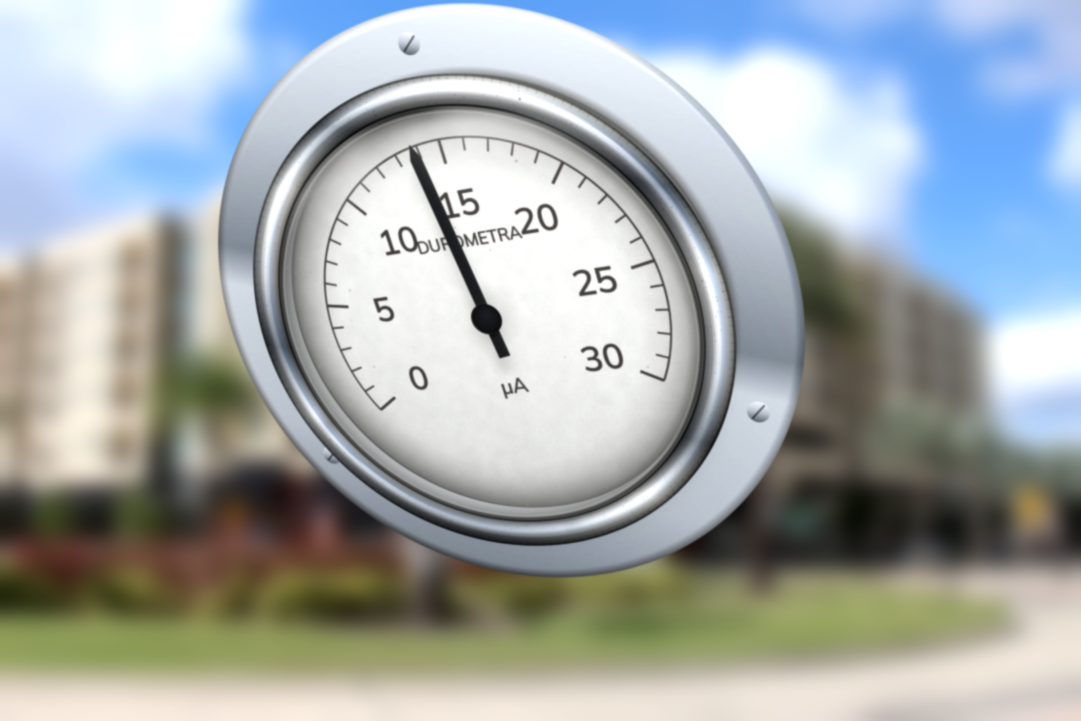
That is 14 µA
